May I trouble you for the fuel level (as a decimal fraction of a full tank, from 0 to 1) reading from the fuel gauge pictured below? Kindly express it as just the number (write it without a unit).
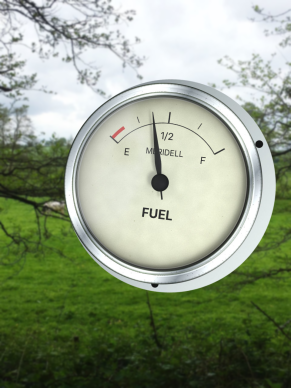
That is 0.375
